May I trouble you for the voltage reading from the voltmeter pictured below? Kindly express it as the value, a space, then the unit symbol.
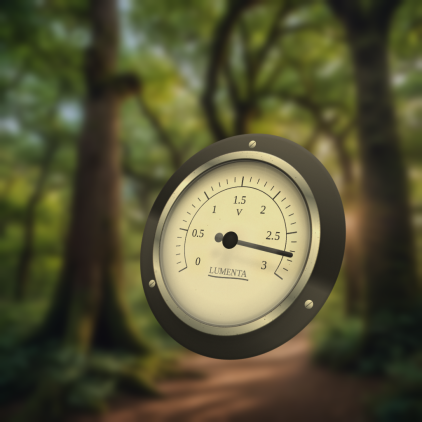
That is 2.75 V
